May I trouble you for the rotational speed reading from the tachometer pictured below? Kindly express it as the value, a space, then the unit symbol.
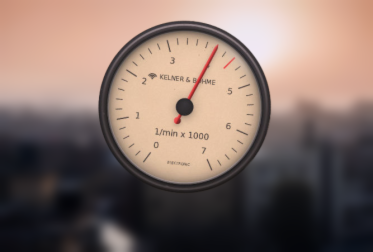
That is 4000 rpm
